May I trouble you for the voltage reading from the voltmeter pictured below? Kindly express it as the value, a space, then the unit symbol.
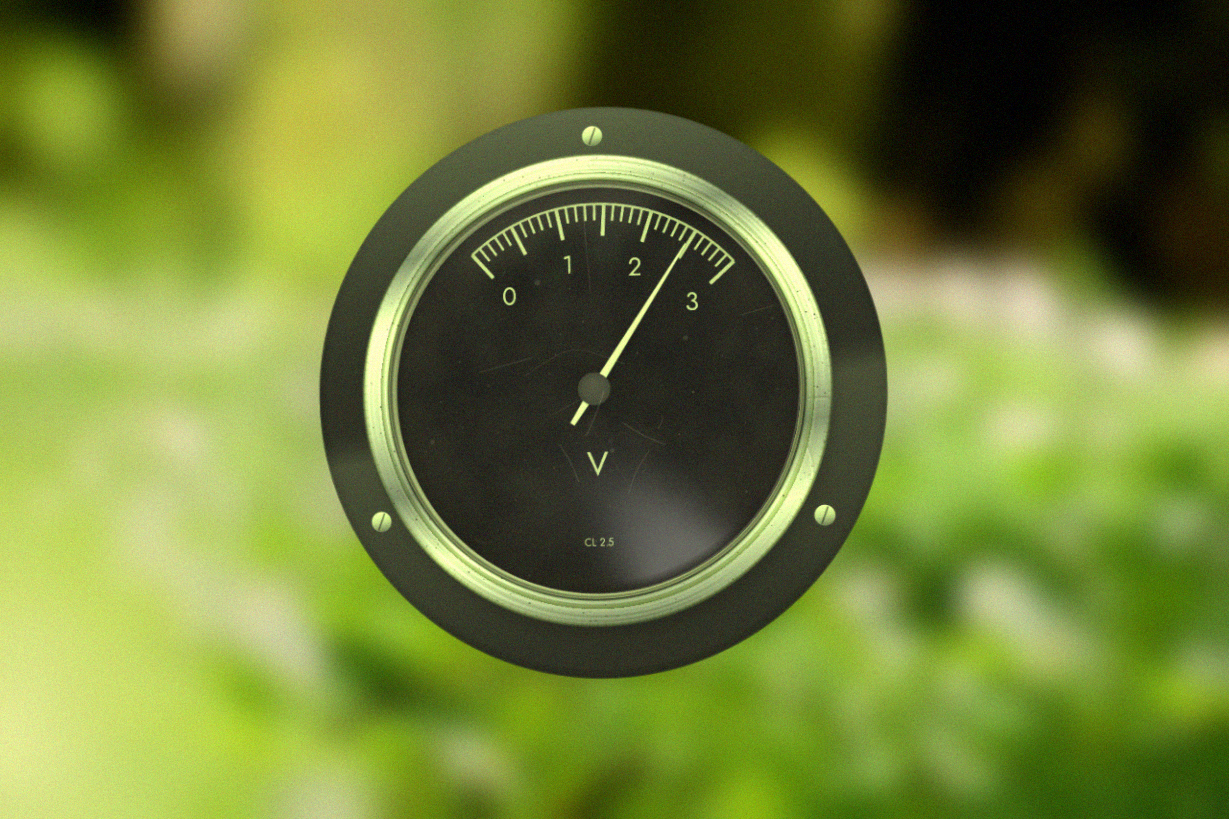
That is 2.5 V
